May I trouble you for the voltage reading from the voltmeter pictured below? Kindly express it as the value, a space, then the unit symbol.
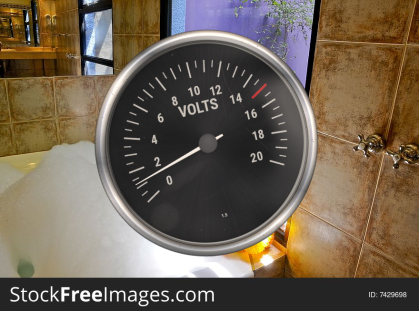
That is 1.25 V
